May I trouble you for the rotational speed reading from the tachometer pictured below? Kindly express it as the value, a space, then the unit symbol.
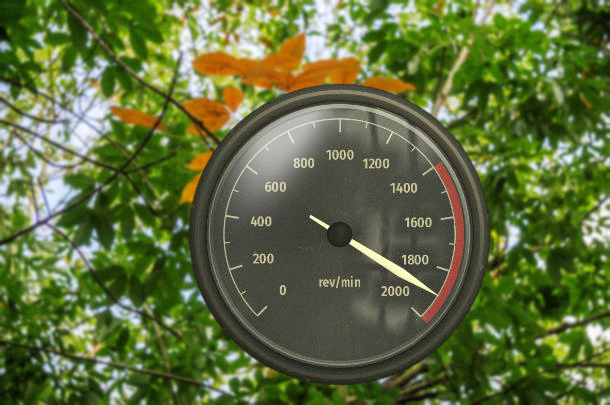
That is 1900 rpm
